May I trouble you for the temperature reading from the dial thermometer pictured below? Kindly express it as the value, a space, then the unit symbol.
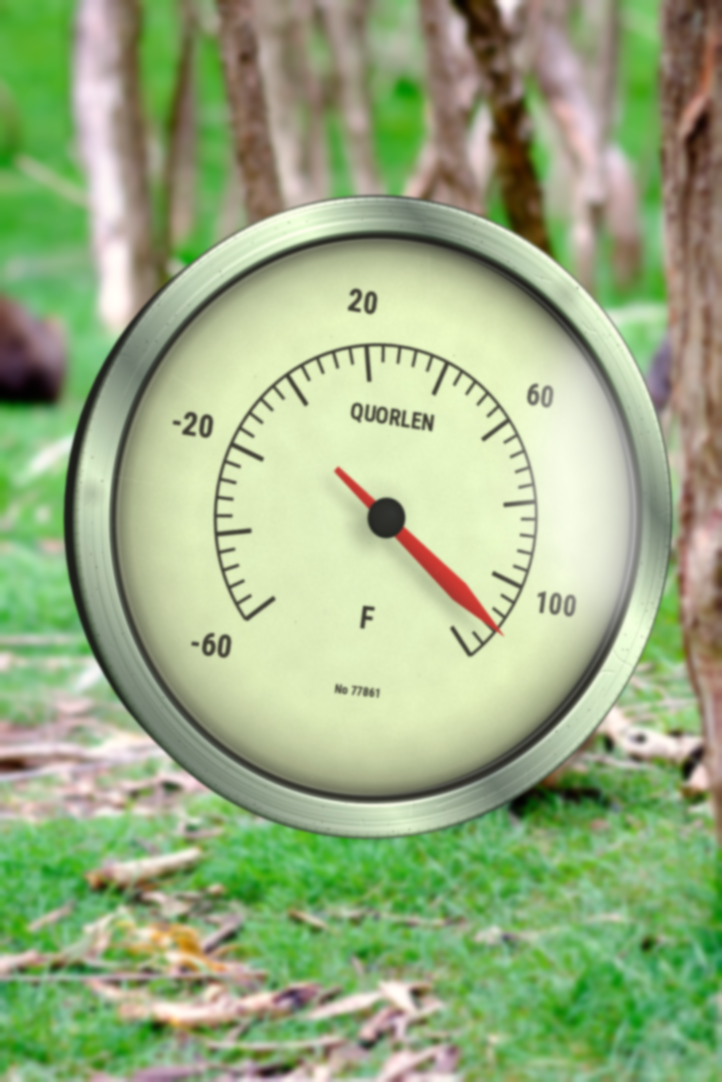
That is 112 °F
